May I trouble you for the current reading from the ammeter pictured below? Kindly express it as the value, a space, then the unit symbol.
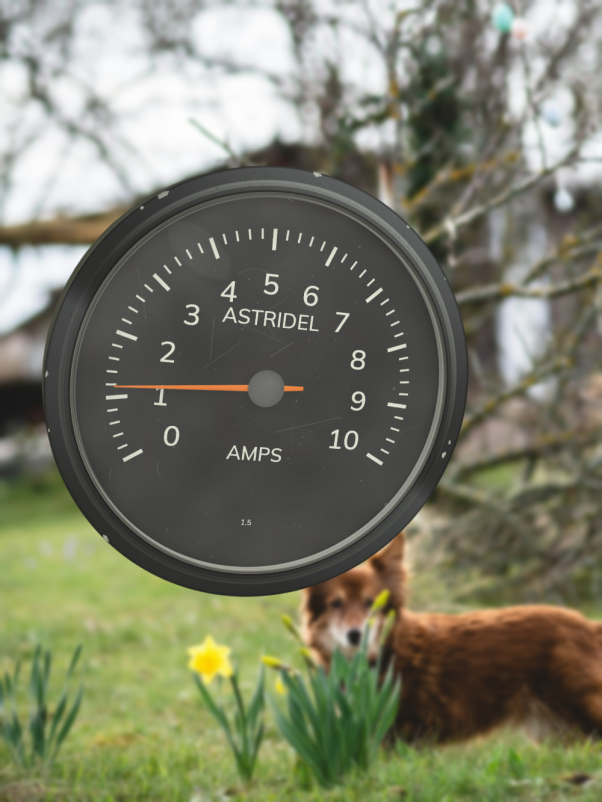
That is 1.2 A
